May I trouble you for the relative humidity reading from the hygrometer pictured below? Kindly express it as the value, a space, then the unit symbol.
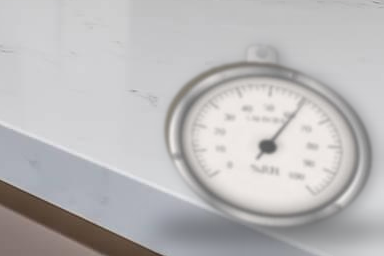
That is 60 %
